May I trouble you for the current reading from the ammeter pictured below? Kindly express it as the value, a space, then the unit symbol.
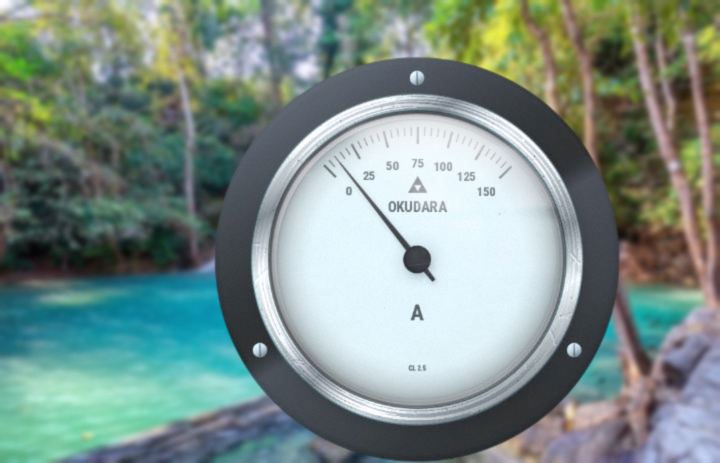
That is 10 A
